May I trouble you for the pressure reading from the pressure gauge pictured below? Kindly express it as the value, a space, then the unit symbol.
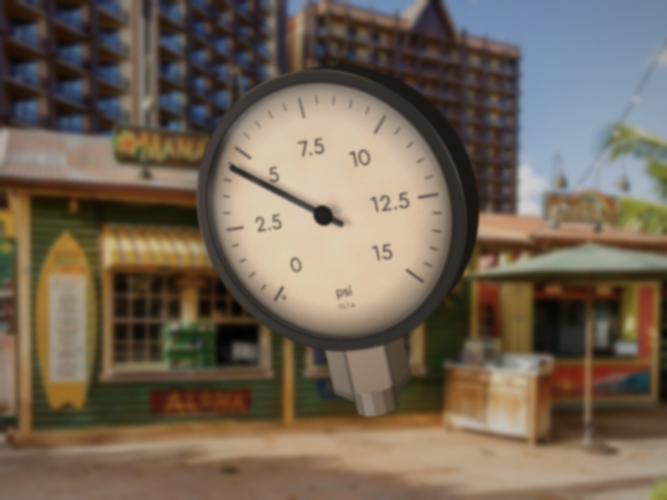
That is 4.5 psi
